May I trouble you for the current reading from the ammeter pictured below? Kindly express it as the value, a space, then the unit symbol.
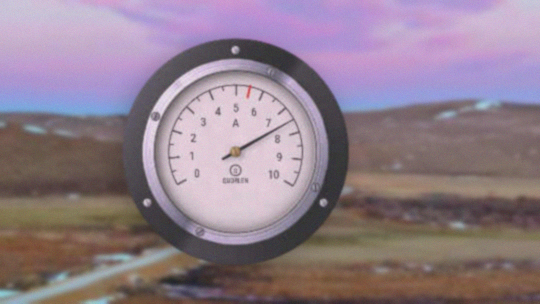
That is 7.5 A
